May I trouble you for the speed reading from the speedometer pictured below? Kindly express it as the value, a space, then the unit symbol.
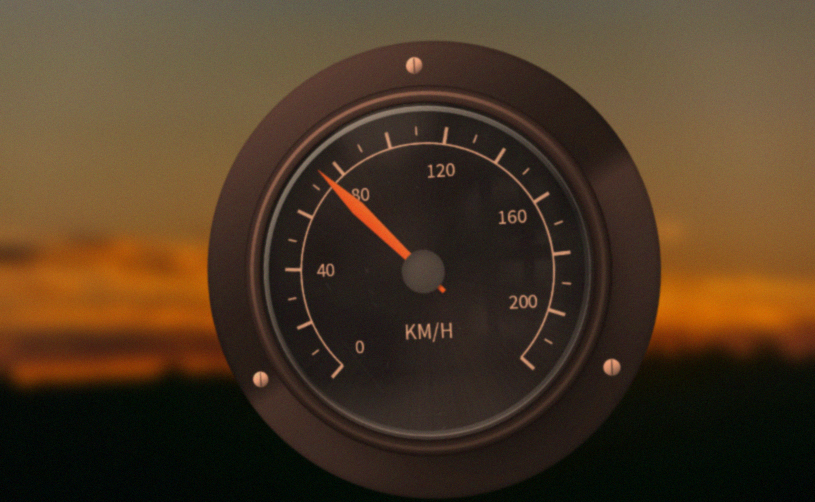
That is 75 km/h
